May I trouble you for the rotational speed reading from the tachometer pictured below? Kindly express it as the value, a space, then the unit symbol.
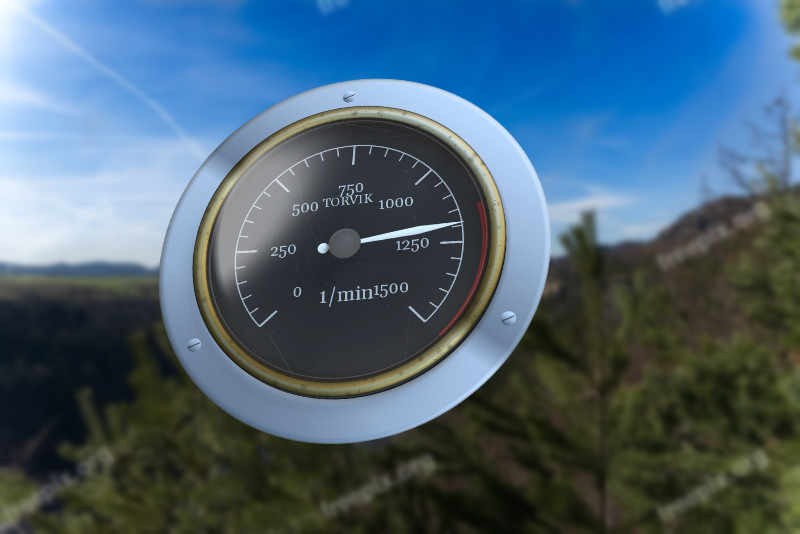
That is 1200 rpm
